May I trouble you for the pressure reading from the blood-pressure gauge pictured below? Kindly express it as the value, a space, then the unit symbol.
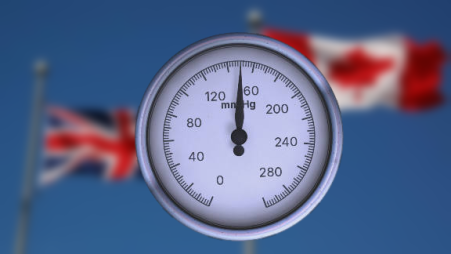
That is 150 mmHg
